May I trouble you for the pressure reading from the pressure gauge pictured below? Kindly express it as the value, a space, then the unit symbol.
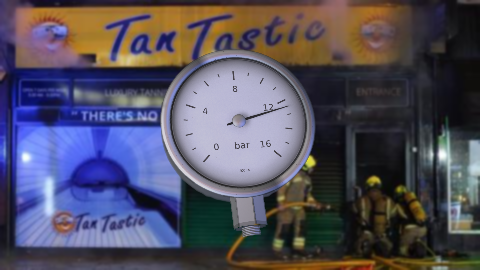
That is 12.5 bar
